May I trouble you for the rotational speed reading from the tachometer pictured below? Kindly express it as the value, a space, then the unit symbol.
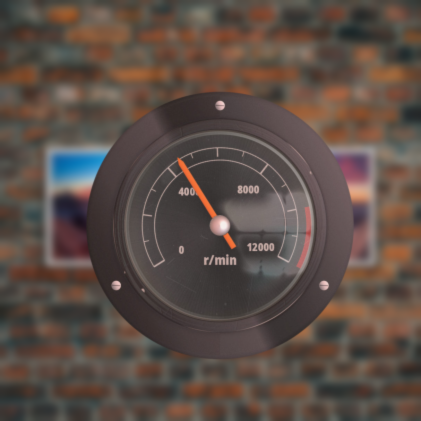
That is 4500 rpm
